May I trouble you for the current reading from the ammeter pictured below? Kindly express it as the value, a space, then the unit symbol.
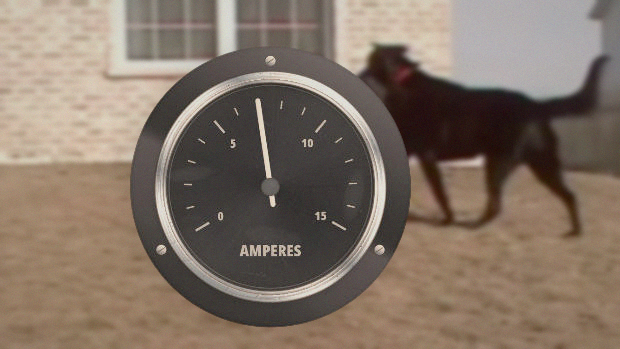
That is 7 A
